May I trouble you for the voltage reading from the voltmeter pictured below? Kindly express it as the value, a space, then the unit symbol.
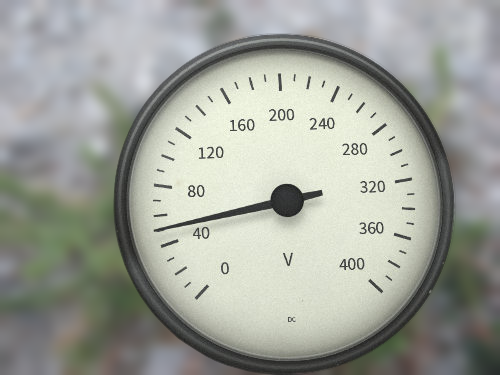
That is 50 V
